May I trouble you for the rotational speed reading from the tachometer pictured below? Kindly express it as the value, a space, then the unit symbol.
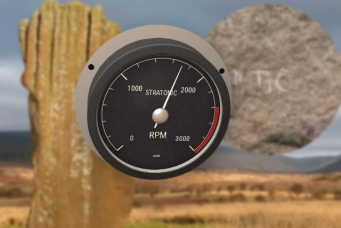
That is 1700 rpm
